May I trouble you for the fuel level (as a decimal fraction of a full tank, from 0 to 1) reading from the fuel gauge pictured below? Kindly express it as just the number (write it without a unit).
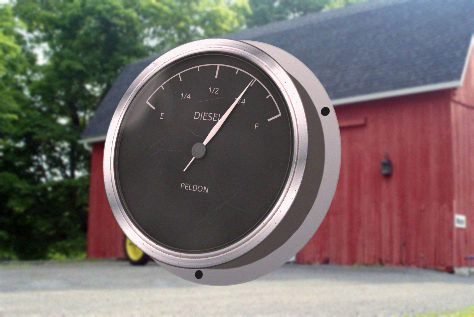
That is 0.75
